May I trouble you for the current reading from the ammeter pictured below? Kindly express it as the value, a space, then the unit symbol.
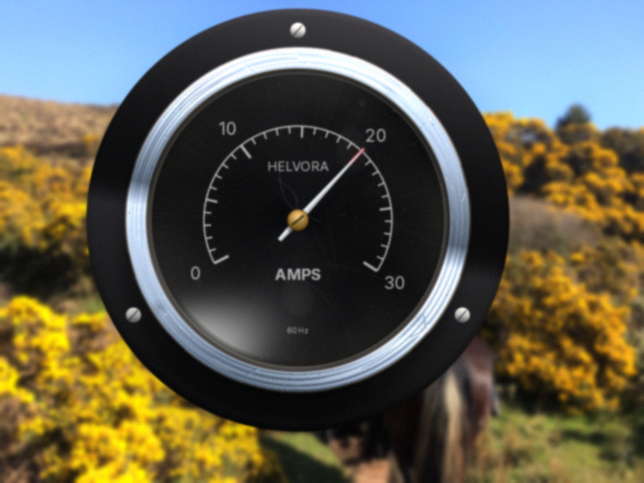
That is 20 A
